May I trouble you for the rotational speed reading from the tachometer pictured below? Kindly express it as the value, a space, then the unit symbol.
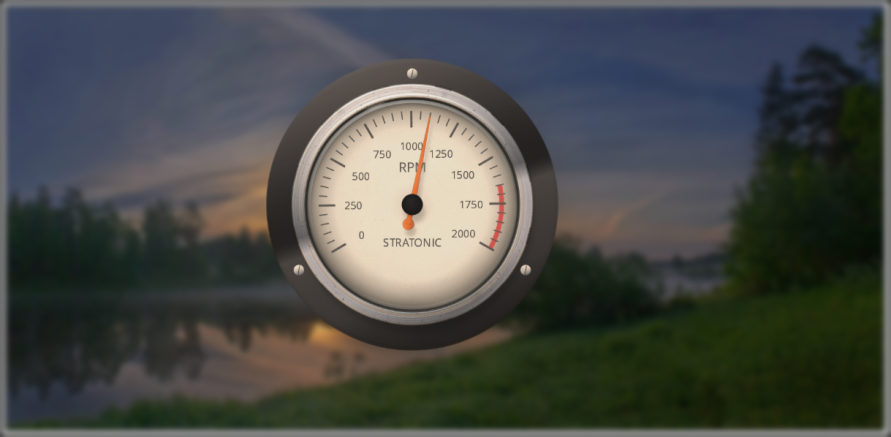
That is 1100 rpm
